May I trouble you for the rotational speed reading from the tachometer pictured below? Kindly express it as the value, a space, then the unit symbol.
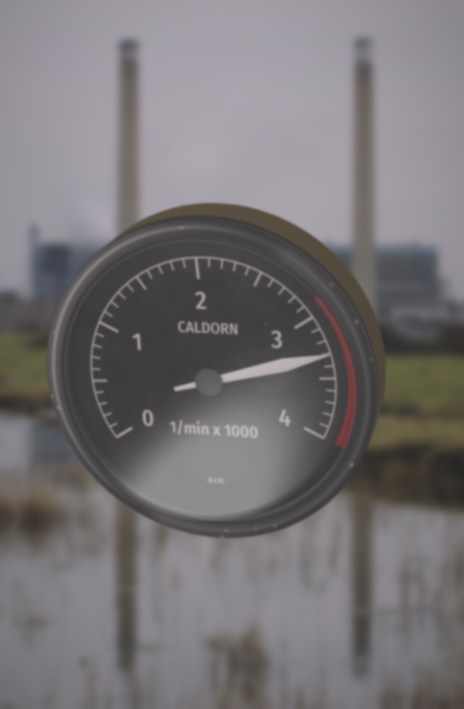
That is 3300 rpm
